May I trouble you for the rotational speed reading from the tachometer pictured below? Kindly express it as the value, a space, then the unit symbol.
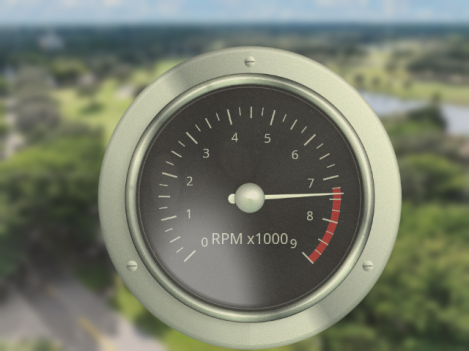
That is 7375 rpm
